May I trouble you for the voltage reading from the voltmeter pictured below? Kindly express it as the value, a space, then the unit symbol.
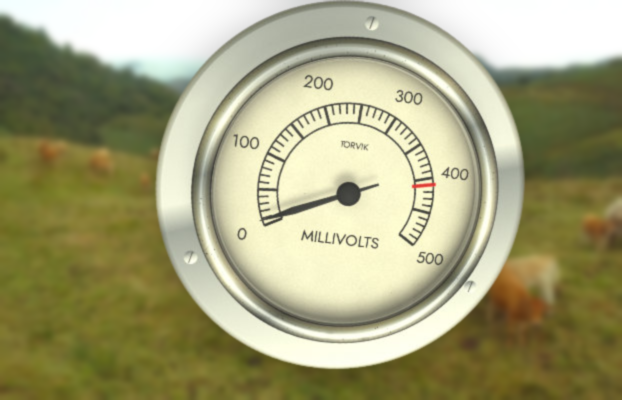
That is 10 mV
